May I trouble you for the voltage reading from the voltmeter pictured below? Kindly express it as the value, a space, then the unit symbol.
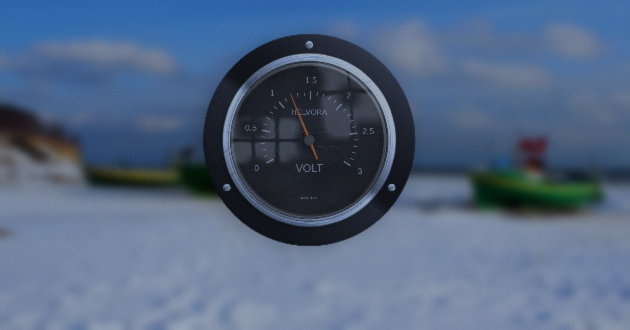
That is 1.2 V
